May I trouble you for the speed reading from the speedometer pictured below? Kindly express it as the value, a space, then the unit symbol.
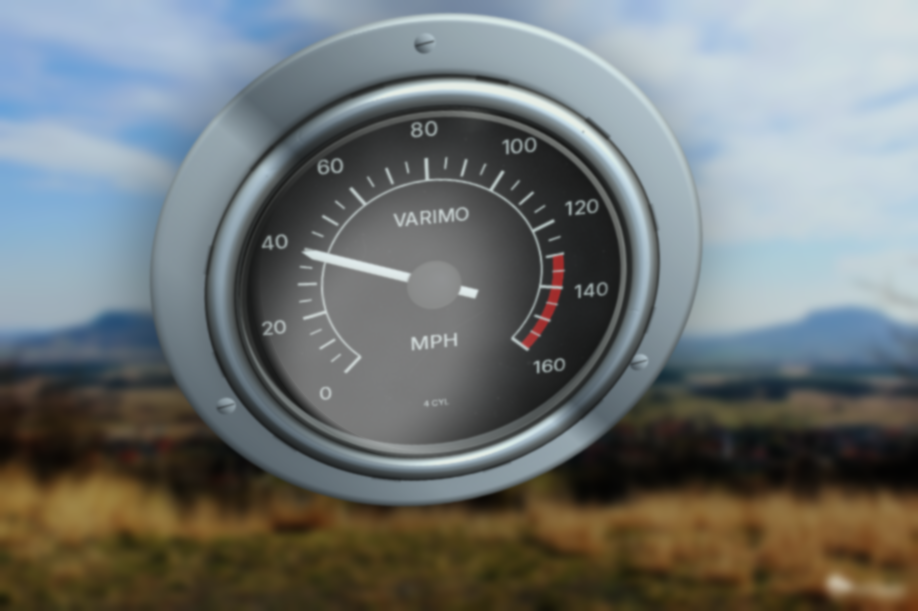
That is 40 mph
